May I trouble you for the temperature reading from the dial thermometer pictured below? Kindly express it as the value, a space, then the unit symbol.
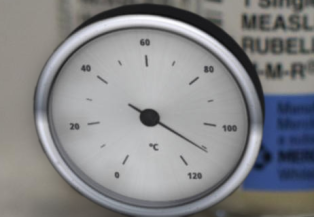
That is 110 °C
